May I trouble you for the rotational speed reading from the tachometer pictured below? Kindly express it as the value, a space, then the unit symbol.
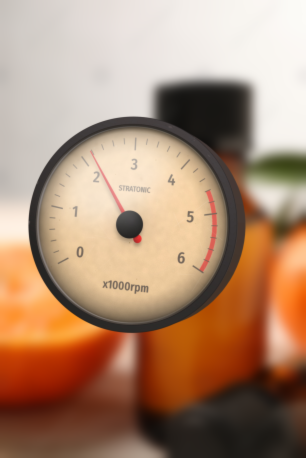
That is 2200 rpm
